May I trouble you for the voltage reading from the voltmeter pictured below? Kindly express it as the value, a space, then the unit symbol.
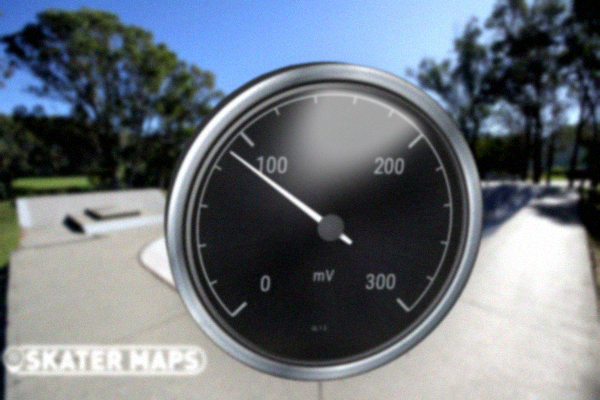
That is 90 mV
